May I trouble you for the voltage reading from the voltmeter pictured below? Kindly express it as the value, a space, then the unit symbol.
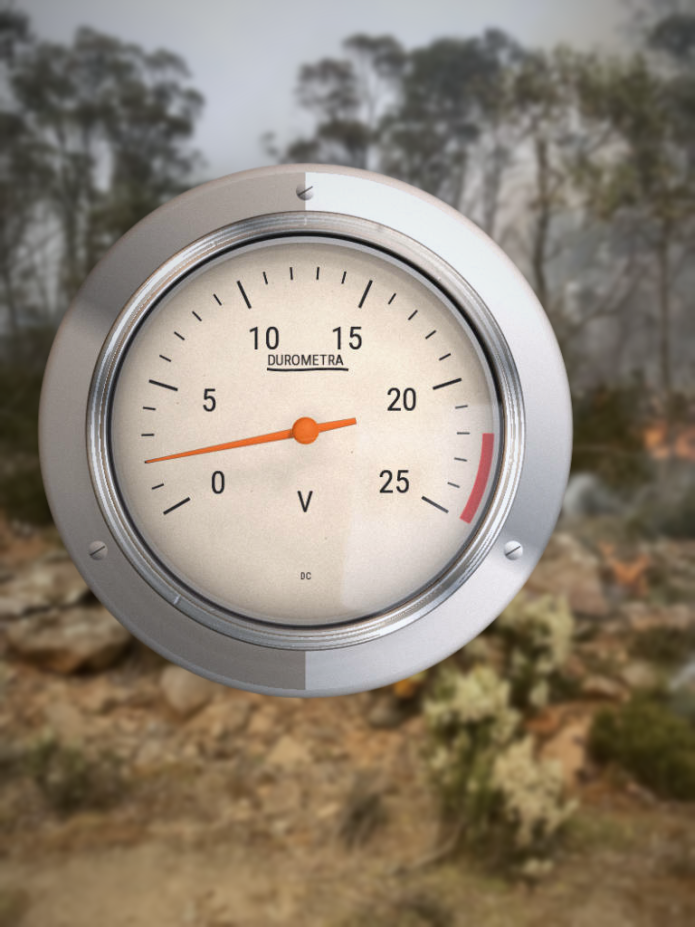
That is 2 V
